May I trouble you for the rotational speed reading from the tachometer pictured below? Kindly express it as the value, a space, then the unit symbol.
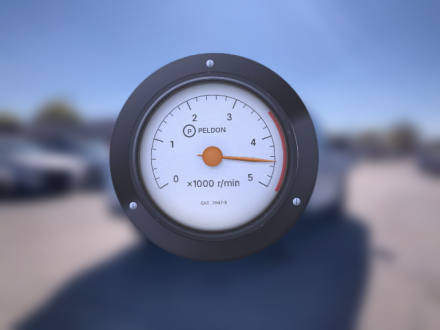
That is 4500 rpm
